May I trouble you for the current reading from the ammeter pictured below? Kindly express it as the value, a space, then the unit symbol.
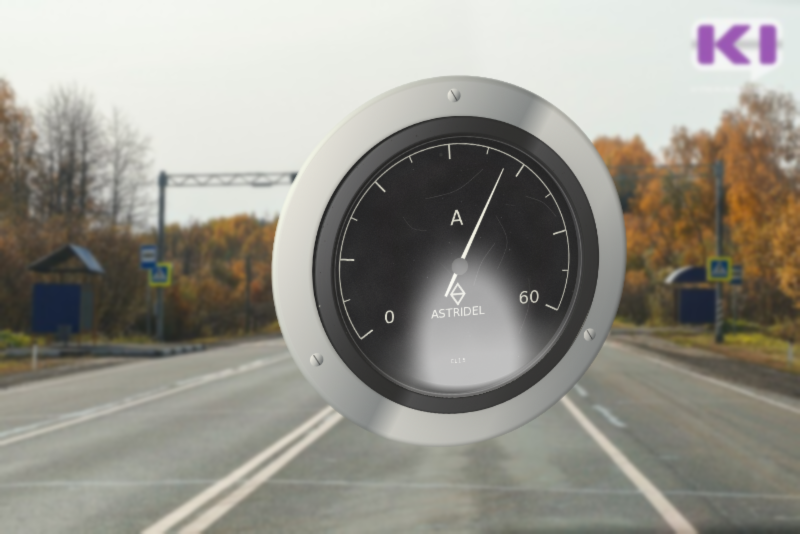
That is 37.5 A
